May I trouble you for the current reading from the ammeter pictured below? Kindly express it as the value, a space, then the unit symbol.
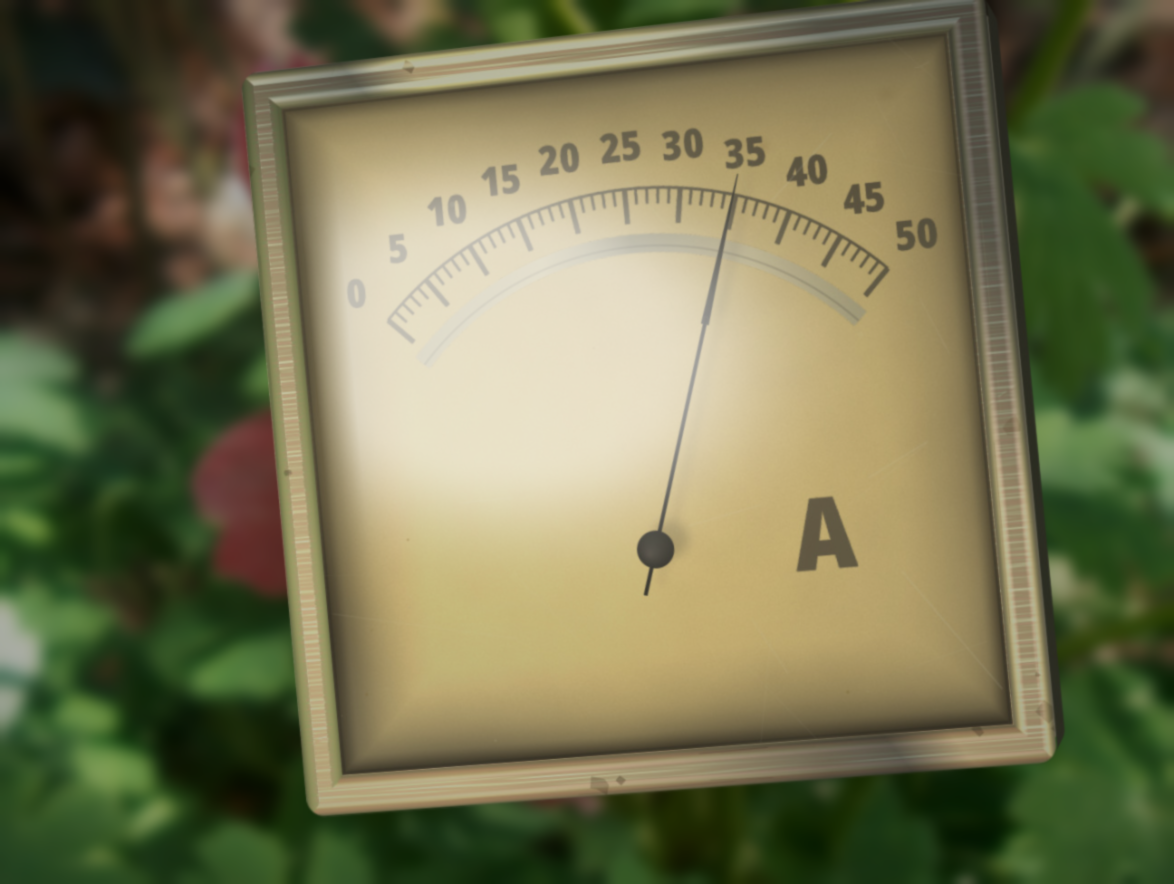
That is 35 A
